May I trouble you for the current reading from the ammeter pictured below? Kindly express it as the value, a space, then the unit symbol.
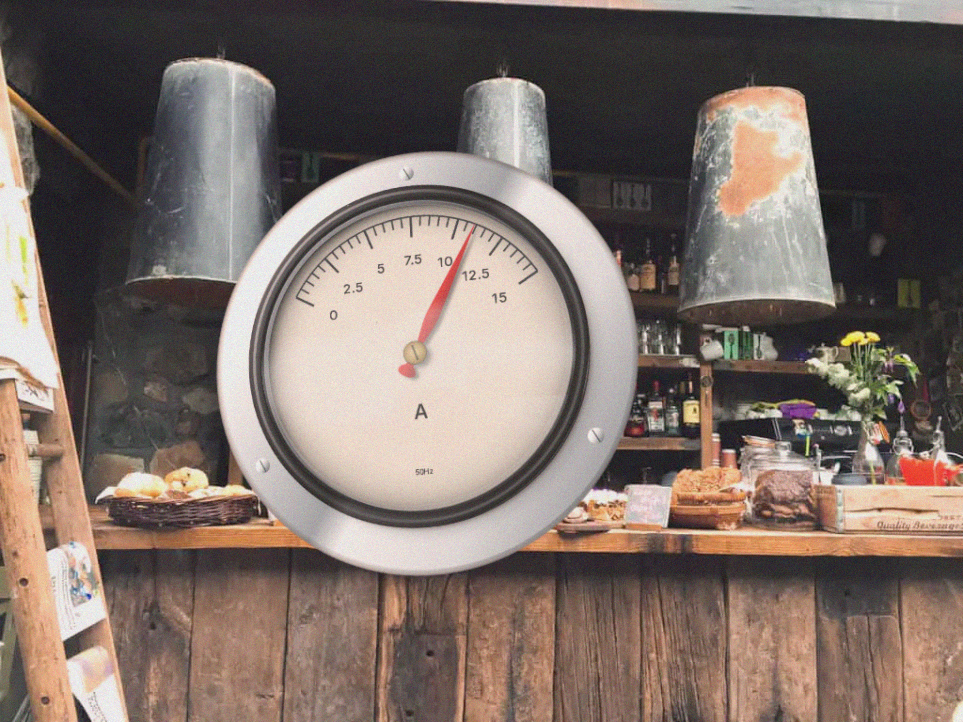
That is 11 A
